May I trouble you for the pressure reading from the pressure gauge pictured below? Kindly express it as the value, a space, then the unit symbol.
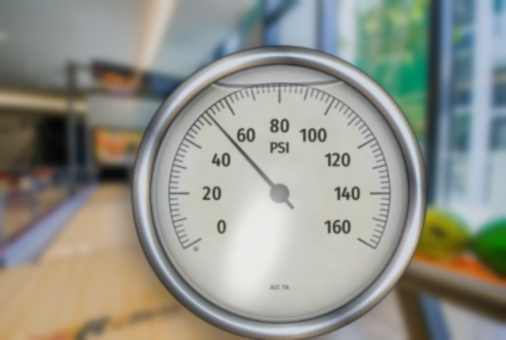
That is 52 psi
